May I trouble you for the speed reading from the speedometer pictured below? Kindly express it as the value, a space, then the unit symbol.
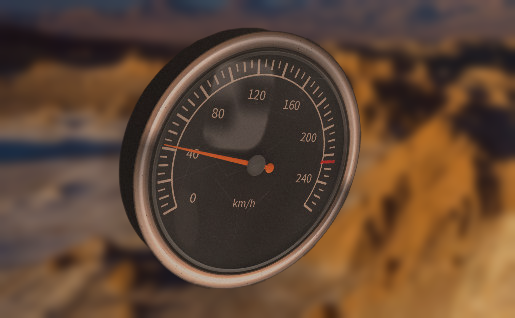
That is 42.5 km/h
